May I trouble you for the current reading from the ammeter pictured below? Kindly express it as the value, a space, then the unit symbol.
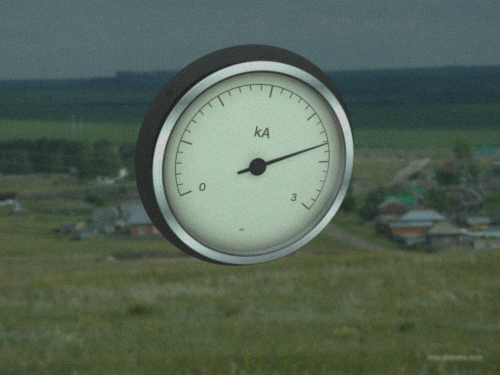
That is 2.3 kA
